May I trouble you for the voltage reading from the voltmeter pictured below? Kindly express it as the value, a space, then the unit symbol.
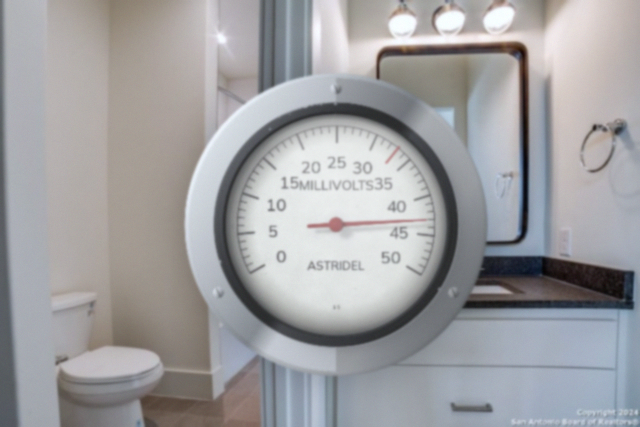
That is 43 mV
